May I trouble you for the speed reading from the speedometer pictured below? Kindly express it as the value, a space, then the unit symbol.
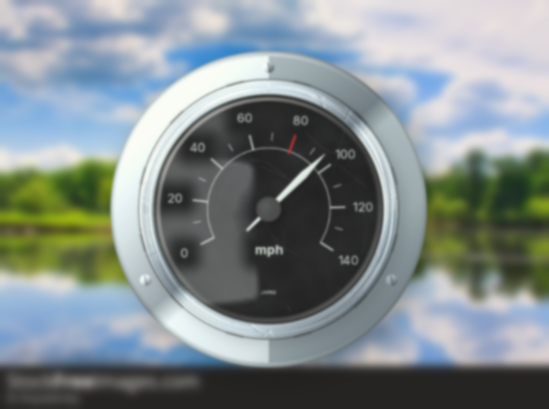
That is 95 mph
